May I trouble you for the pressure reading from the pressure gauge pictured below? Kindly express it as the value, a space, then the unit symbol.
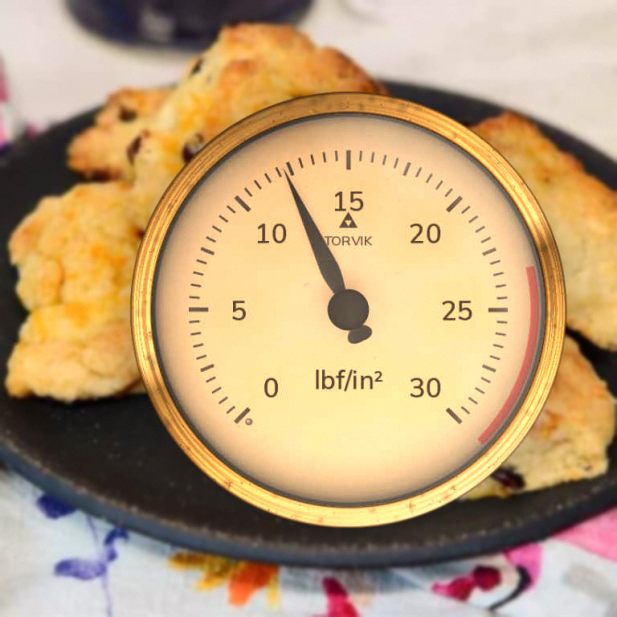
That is 12.25 psi
